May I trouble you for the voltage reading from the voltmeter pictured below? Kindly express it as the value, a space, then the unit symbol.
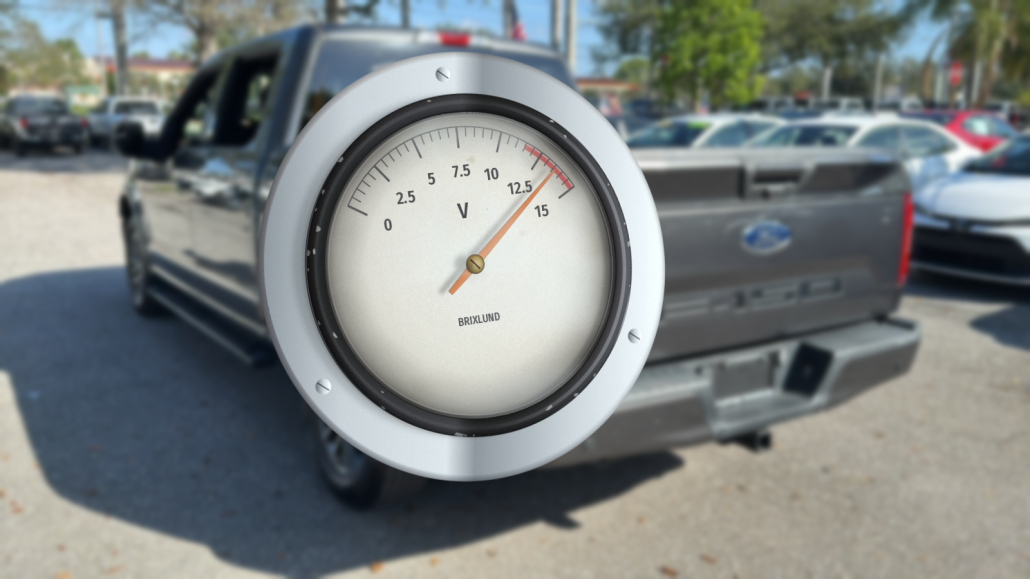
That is 13.5 V
